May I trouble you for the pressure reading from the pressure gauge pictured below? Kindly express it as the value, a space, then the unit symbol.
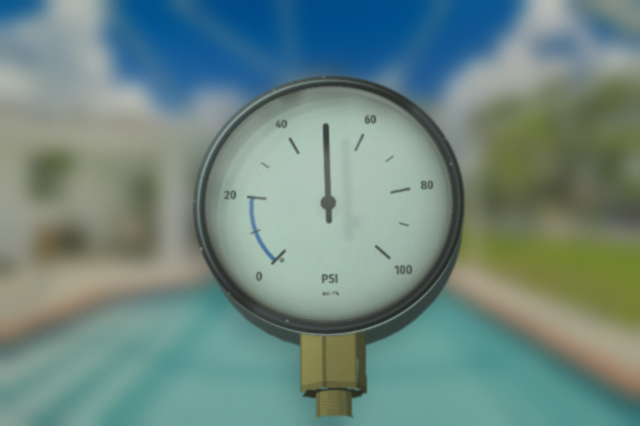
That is 50 psi
